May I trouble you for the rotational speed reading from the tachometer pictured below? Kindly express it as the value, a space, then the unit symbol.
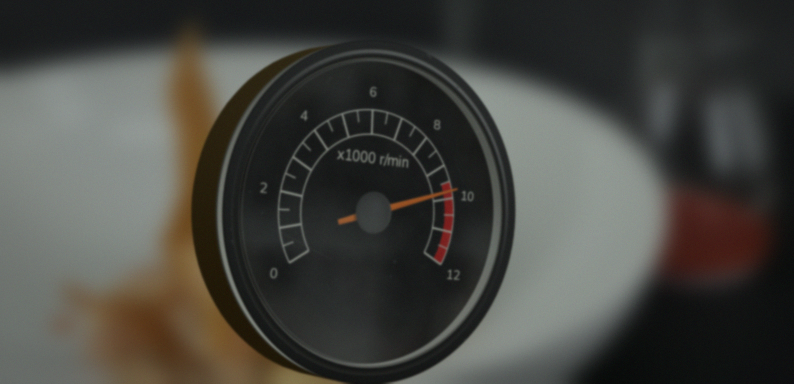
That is 9750 rpm
